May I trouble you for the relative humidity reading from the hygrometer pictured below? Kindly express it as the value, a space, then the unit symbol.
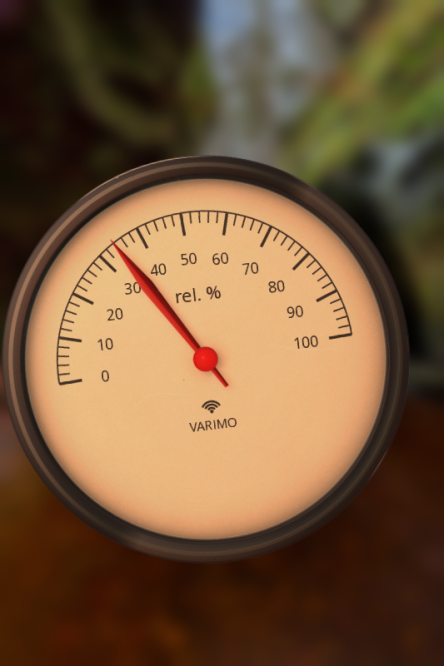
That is 34 %
